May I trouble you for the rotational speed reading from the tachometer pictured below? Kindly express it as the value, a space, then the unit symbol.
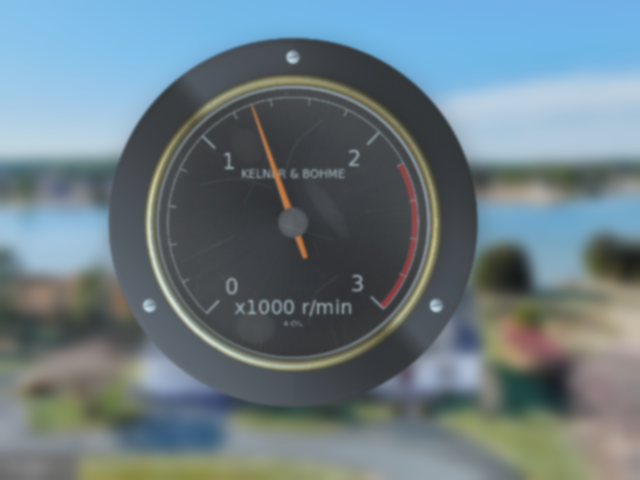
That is 1300 rpm
